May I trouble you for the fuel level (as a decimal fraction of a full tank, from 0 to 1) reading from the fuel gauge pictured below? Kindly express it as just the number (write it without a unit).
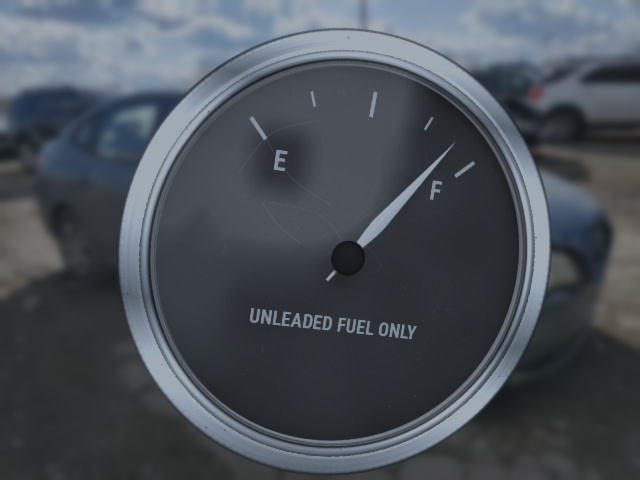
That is 0.875
